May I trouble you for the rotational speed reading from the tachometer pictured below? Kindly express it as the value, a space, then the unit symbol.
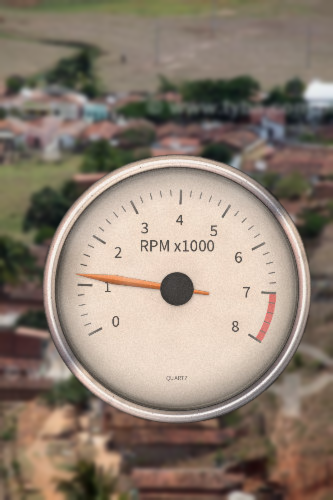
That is 1200 rpm
